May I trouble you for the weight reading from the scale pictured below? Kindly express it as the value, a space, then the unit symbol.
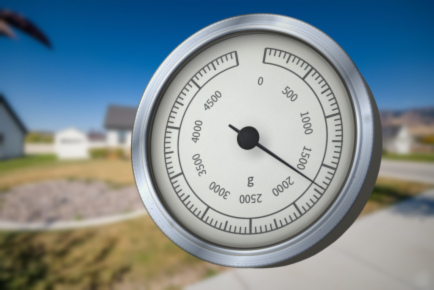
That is 1700 g
